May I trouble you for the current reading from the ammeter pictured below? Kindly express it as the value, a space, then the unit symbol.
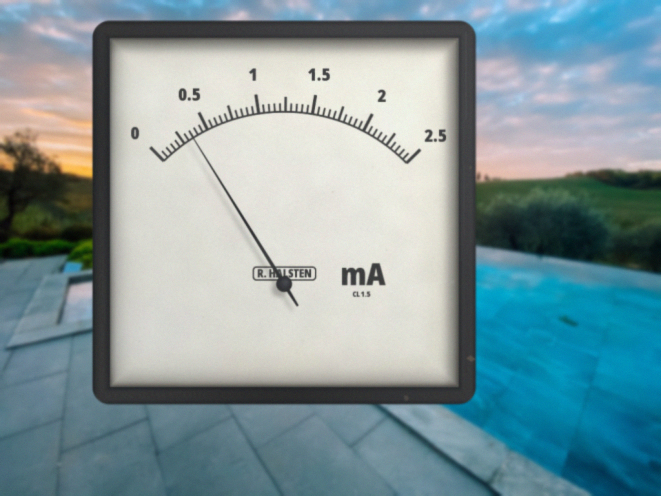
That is 0.35 mA
